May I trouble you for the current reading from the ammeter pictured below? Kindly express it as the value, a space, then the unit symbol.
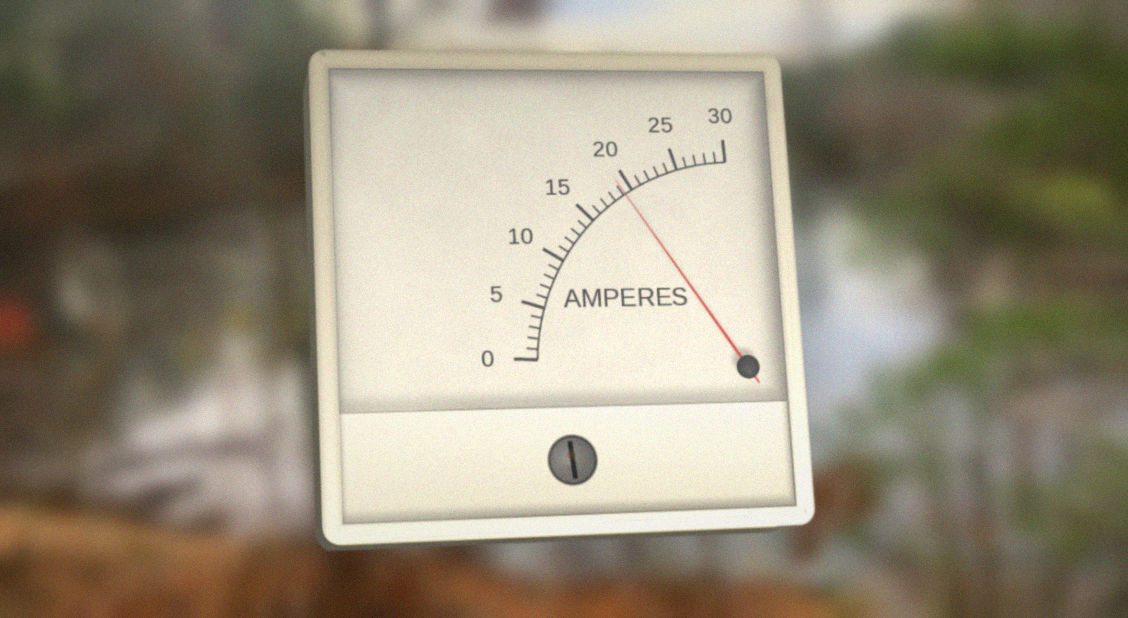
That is 19 A
